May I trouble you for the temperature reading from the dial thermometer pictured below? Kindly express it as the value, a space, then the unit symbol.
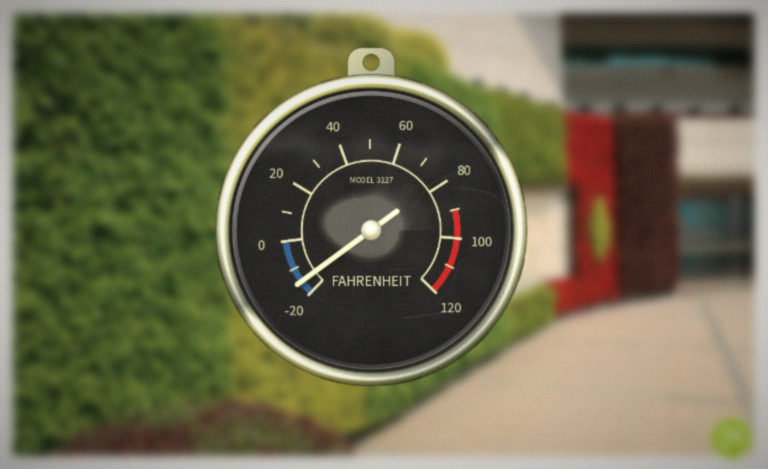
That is -15 °F
